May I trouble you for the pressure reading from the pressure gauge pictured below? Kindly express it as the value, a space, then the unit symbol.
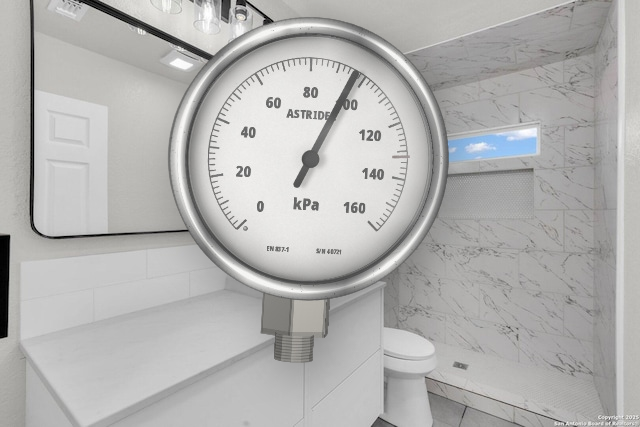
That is 96 kPa
